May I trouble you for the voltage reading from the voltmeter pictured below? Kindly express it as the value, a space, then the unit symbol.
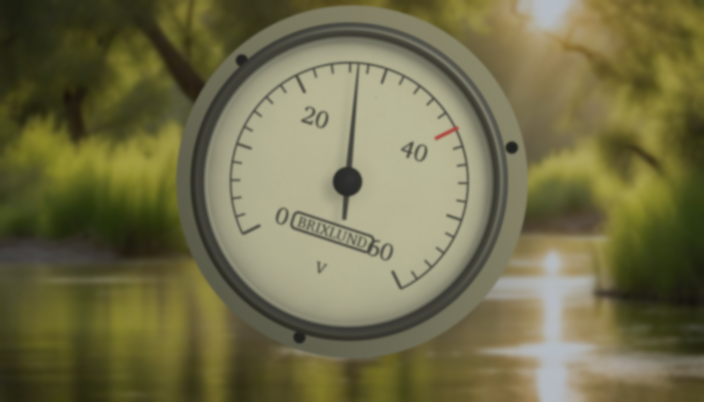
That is 27 V
